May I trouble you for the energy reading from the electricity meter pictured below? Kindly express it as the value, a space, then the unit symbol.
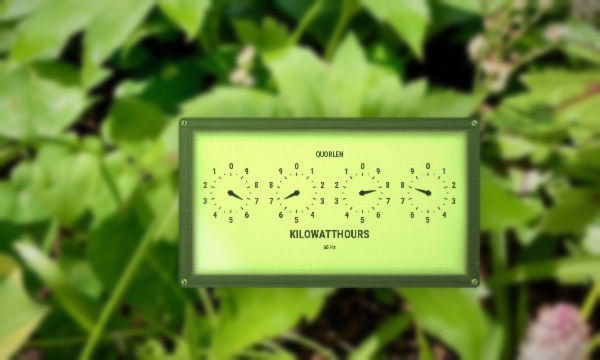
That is 6678 kWh
